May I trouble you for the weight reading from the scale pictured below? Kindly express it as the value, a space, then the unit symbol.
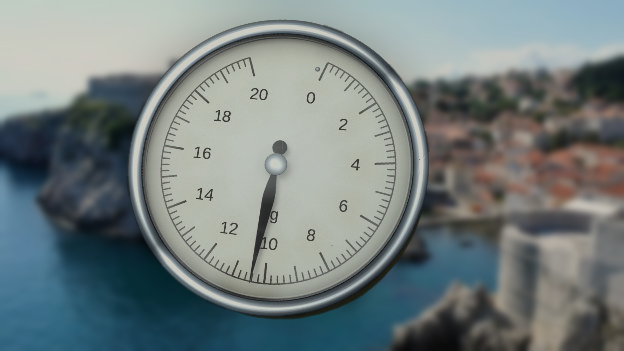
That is 10.4 kg
